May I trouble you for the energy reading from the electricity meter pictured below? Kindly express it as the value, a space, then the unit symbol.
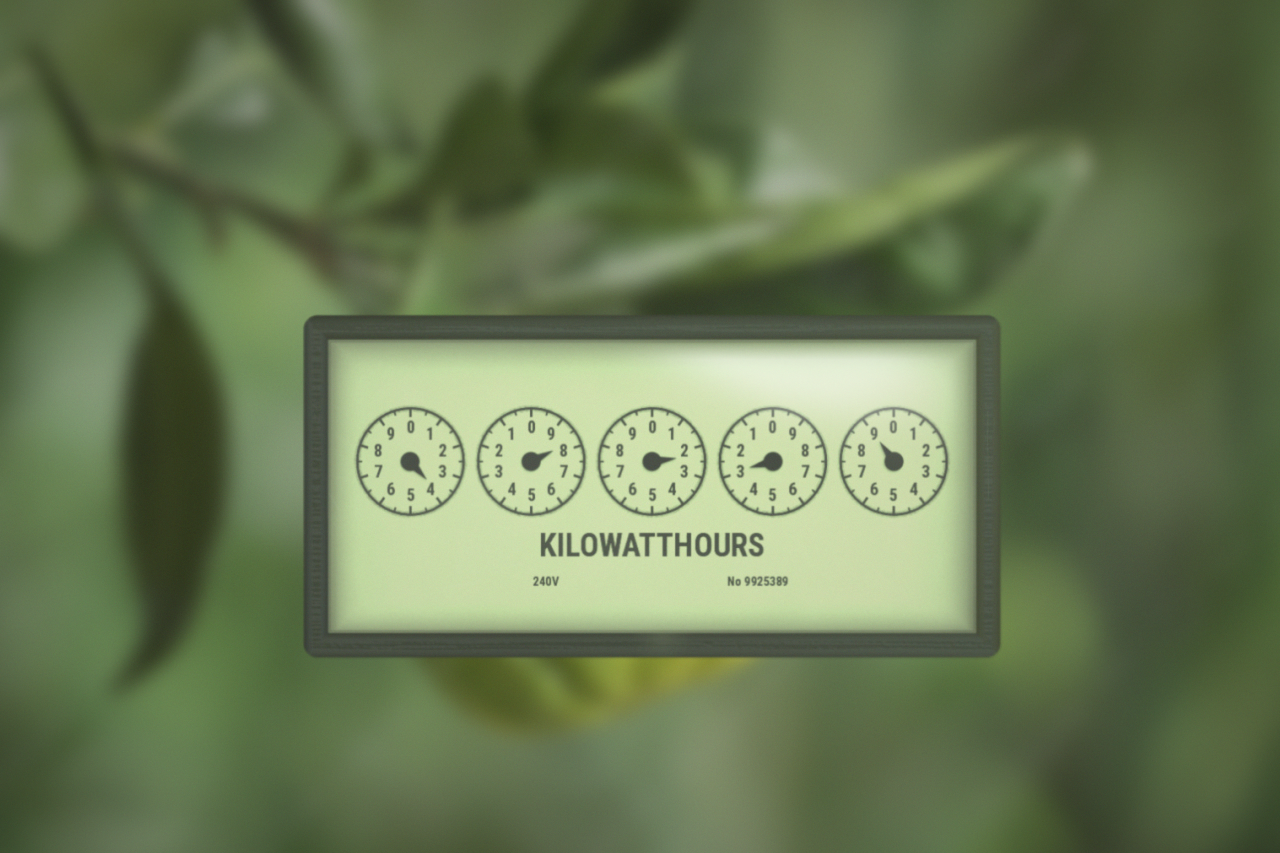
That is 38229 kWh
